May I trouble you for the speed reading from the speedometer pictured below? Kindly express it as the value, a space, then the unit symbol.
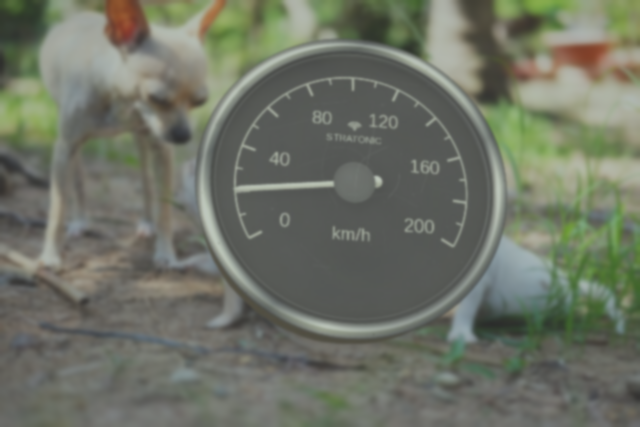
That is 20 km/h
